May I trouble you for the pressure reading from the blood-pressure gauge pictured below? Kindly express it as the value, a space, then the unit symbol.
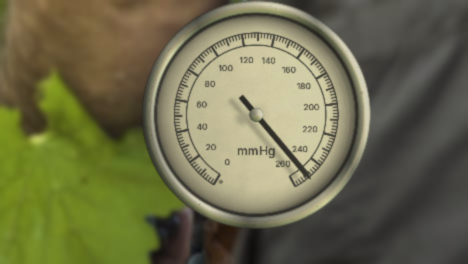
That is 250 mmHg
